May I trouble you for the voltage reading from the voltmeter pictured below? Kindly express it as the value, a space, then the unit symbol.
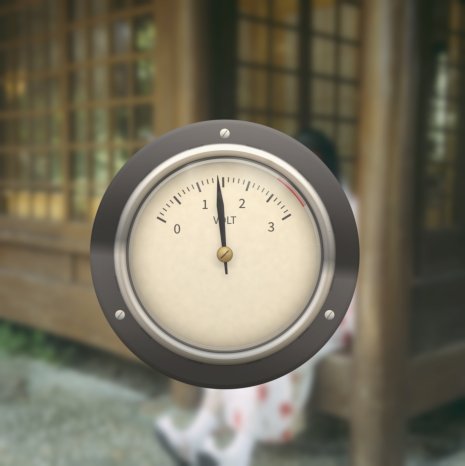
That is 1.4 V
